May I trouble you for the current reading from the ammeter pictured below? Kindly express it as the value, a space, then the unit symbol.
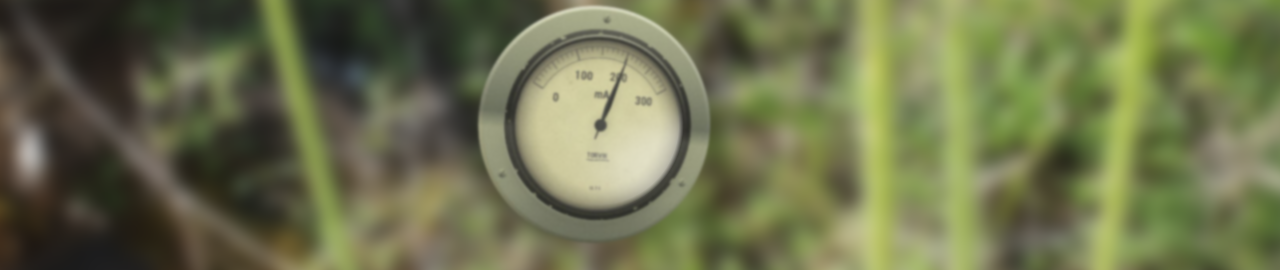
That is 200 mA
